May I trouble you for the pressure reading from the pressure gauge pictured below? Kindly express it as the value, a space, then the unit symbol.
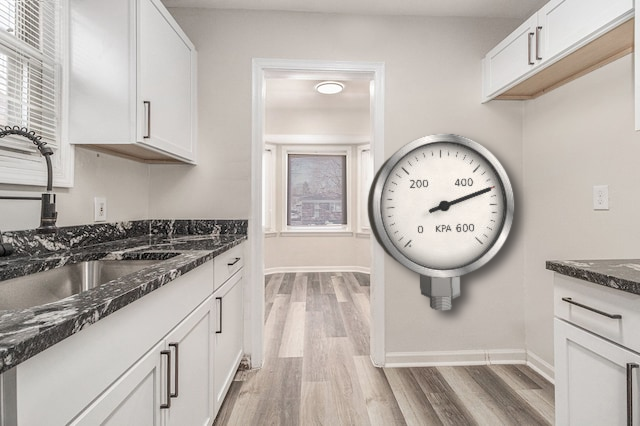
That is 460 kPa
